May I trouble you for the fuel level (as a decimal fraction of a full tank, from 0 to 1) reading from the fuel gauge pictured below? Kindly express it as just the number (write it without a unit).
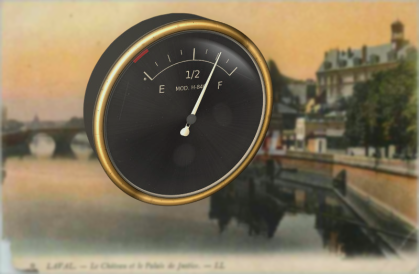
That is 0.75
